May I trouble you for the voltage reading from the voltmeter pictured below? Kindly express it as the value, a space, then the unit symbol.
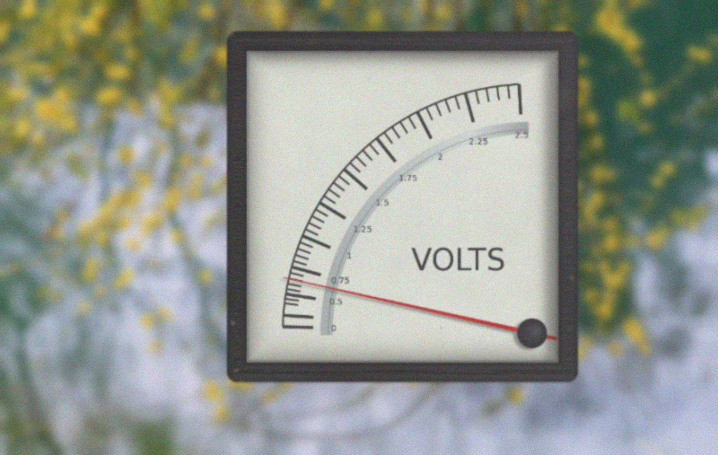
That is 0.65 V
